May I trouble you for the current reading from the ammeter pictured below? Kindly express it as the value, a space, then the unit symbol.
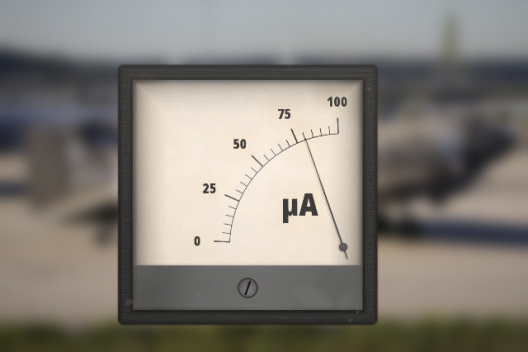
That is 80 µA
